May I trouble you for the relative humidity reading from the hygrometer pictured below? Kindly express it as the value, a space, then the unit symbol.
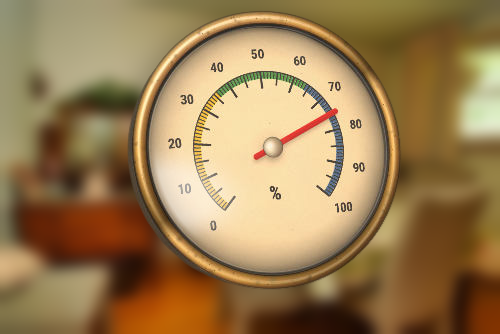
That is 75 %
